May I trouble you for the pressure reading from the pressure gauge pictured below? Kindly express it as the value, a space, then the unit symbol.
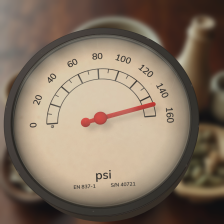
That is 150 psi
